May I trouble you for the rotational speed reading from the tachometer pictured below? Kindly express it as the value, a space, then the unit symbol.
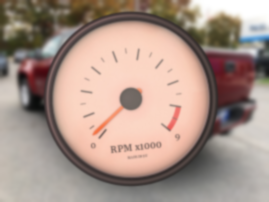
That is 250 rpm
